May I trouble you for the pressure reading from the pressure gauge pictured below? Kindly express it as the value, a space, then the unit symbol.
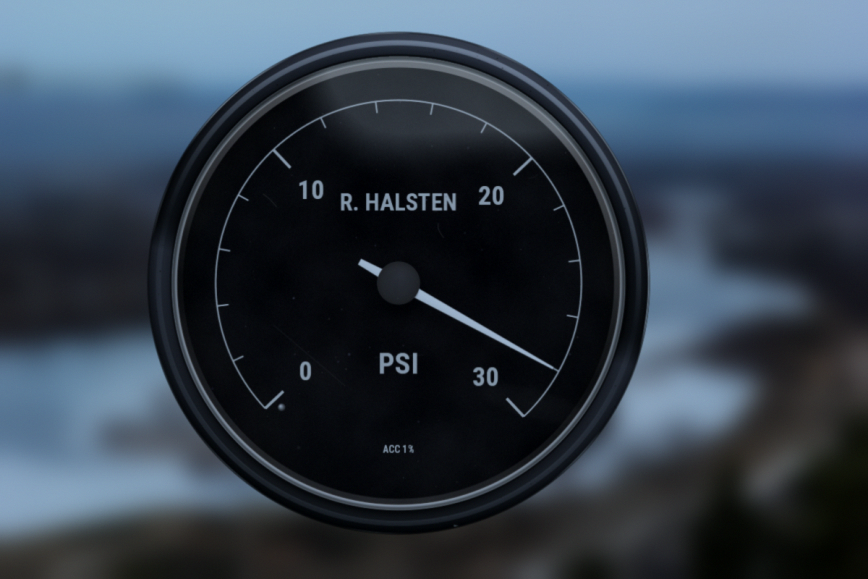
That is 28 psi
